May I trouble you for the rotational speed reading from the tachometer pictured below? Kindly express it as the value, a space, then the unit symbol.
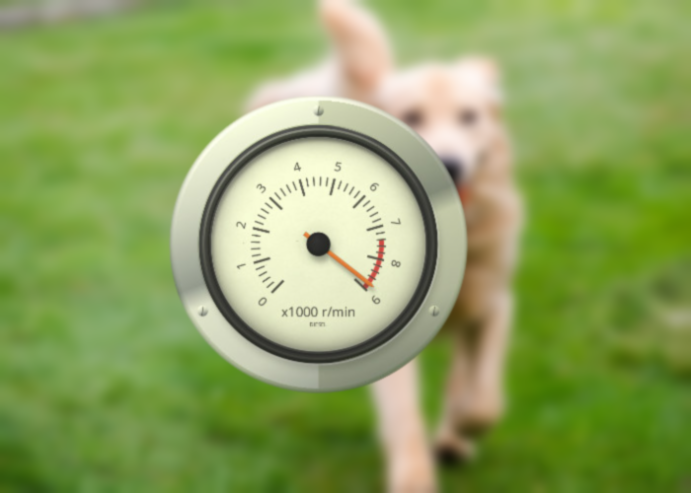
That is 8800 rpm
